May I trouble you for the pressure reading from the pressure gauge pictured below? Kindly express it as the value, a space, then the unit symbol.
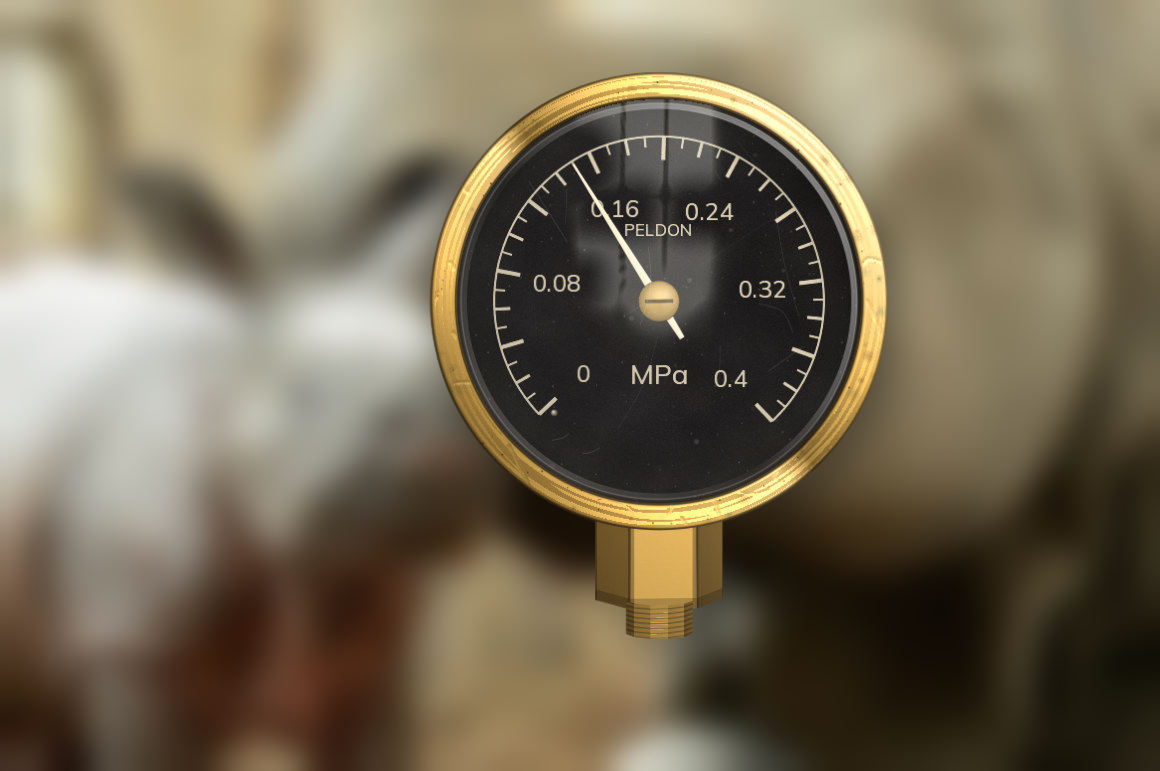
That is 0.15 MPa
